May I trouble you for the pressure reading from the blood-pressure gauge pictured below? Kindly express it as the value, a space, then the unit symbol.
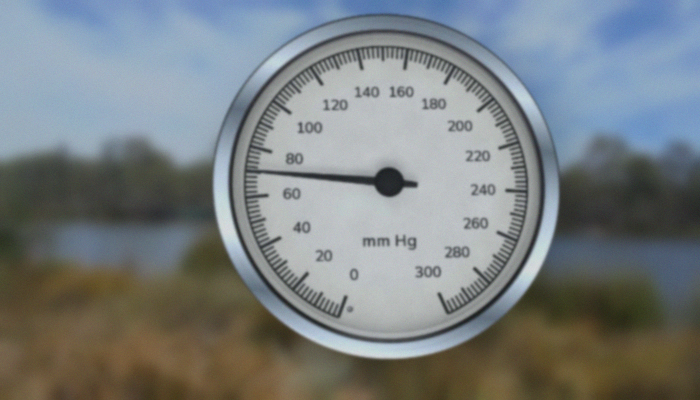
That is 70 mmHg
